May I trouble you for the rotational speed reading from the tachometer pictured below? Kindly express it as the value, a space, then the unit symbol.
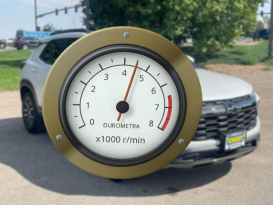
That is 4500 rpm
